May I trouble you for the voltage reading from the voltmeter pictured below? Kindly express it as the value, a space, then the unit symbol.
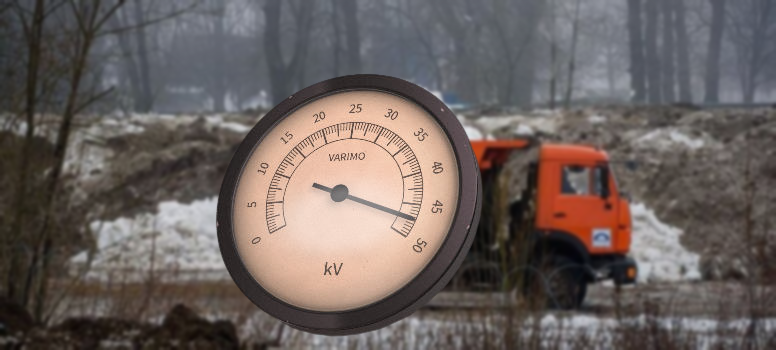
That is 47.5 kV
